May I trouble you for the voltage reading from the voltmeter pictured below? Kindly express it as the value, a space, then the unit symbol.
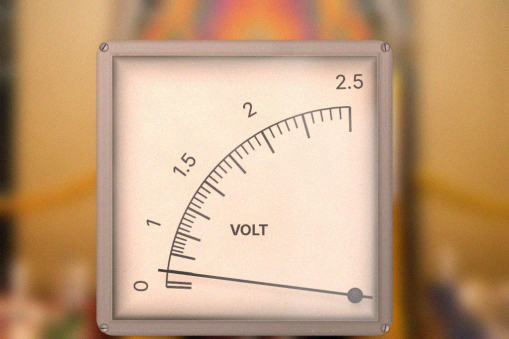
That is 0.5 V
